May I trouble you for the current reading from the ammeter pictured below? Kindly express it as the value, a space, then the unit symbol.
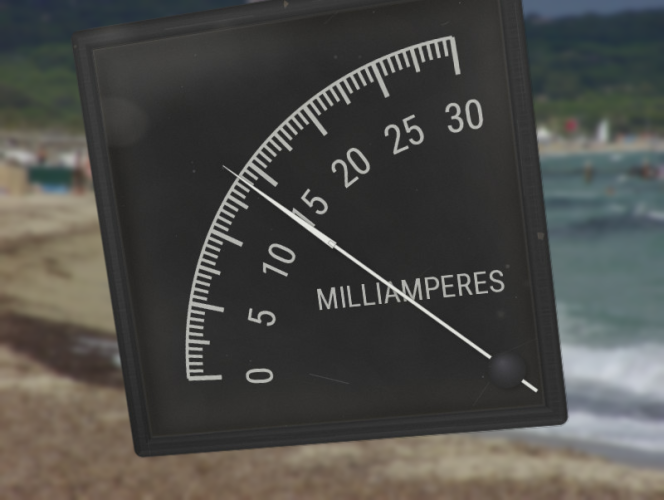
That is 14 mA
